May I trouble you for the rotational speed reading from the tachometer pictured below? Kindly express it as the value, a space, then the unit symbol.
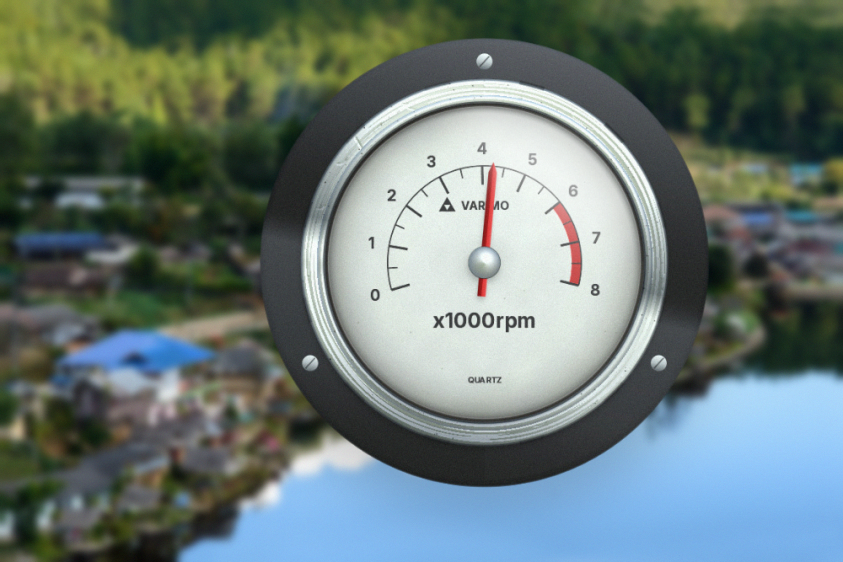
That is 4250 rpm
